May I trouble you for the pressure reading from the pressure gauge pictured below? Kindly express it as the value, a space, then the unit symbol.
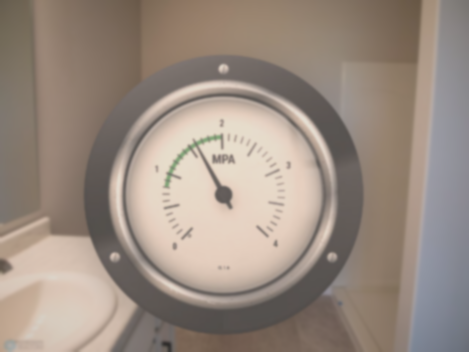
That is 1.6 MPa
